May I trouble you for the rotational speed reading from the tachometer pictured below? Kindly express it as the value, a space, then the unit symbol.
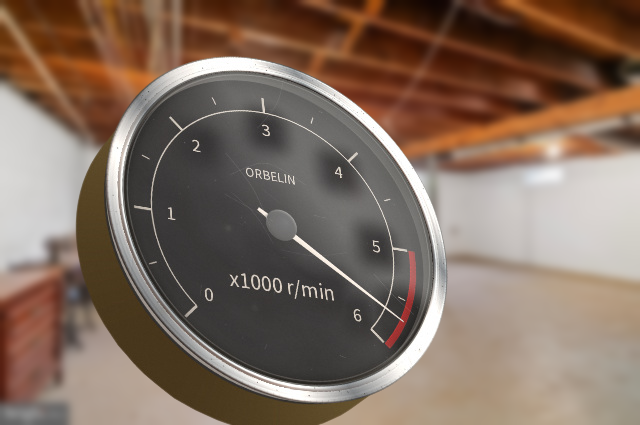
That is 5750 rpm
